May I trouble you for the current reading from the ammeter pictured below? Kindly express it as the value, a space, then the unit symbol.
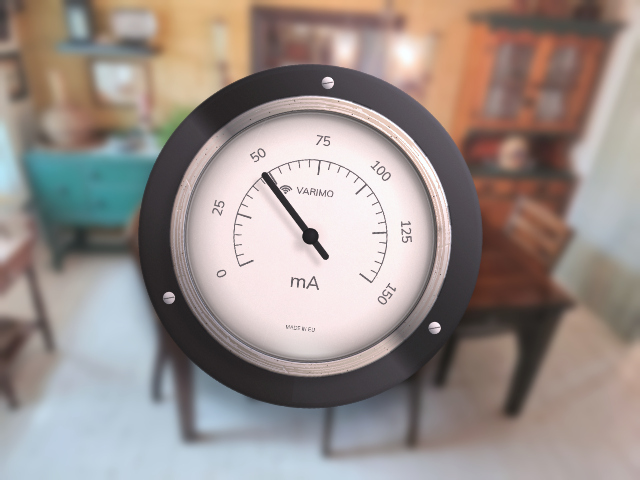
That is 47.5 mA
